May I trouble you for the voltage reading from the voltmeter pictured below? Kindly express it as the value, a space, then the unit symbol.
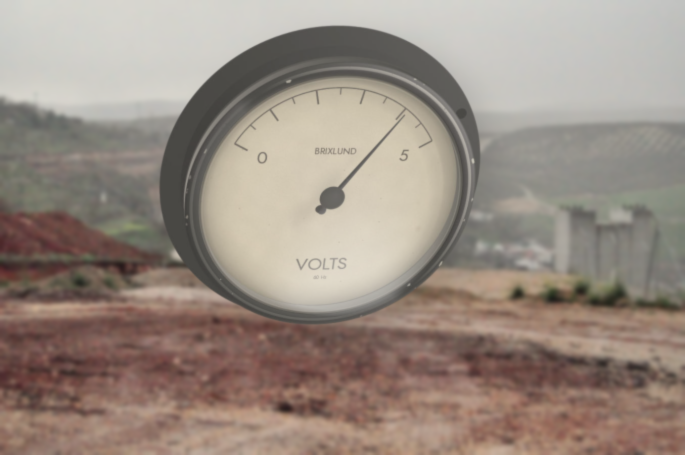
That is 4 V
